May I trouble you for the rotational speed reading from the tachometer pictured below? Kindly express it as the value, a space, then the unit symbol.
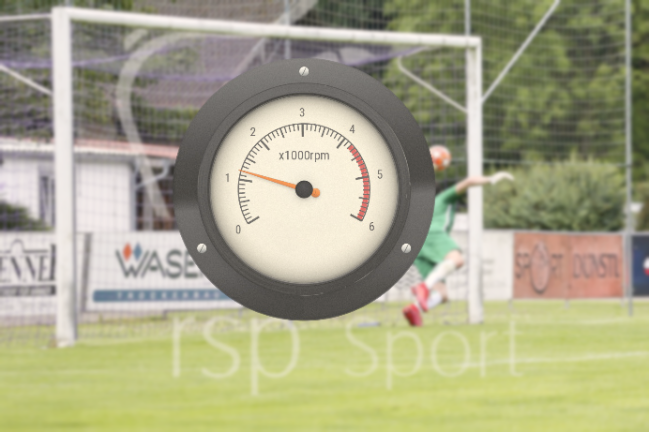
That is 1200 rpm
